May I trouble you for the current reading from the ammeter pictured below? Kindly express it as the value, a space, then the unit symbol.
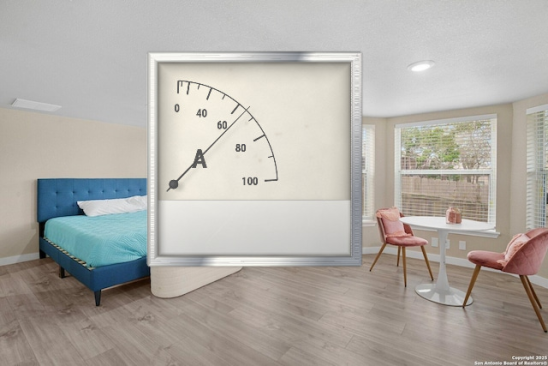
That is 65 A
